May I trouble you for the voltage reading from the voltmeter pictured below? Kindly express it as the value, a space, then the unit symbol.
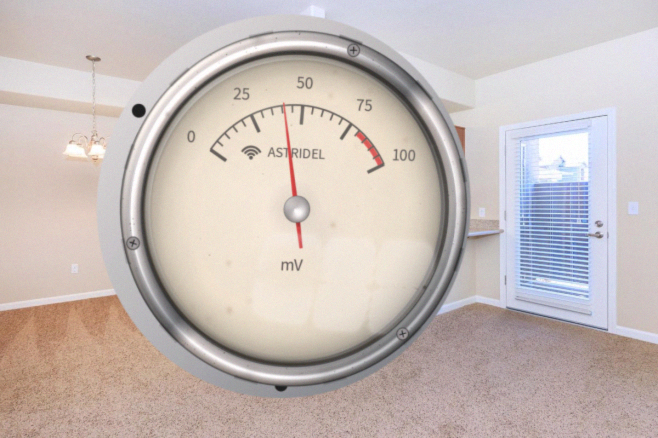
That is 40 mV
